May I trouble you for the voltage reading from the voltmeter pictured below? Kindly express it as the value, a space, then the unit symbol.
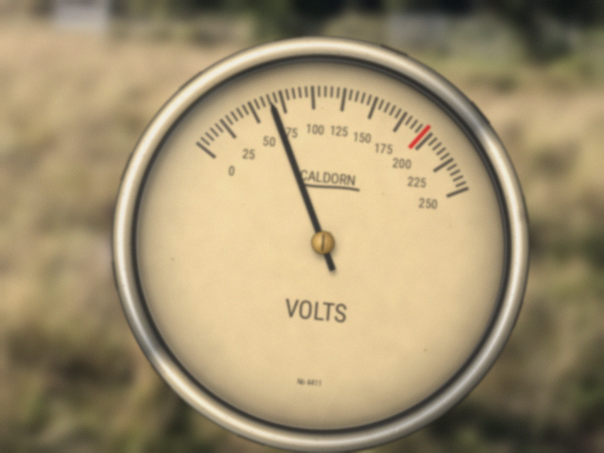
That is 65 V
